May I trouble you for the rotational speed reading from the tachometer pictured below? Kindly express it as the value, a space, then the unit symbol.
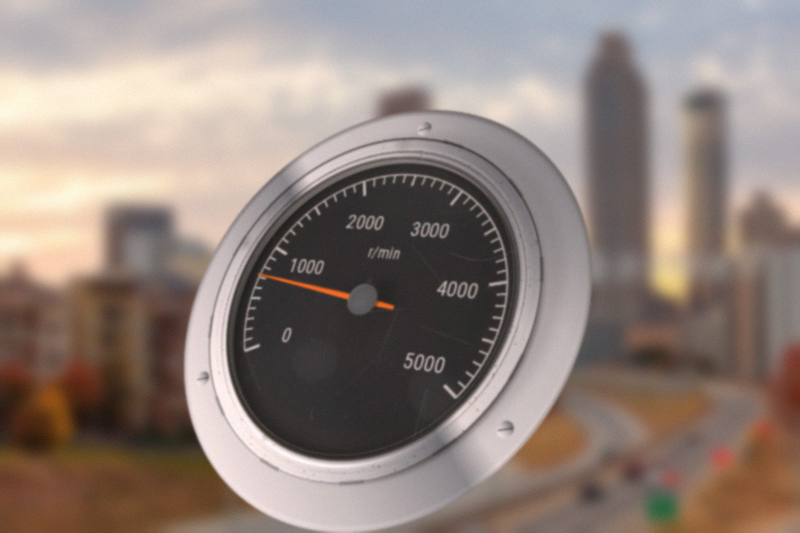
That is 700 rpm
